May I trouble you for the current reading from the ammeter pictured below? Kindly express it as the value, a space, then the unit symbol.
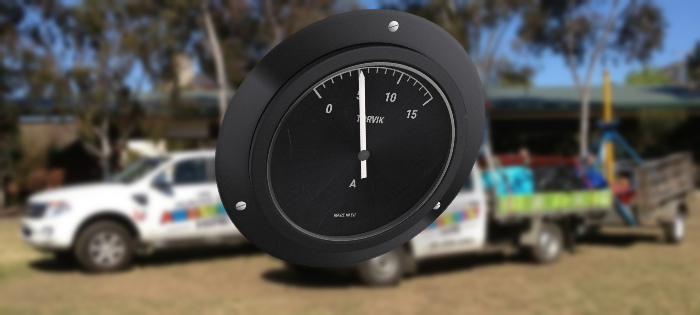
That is 5 A
